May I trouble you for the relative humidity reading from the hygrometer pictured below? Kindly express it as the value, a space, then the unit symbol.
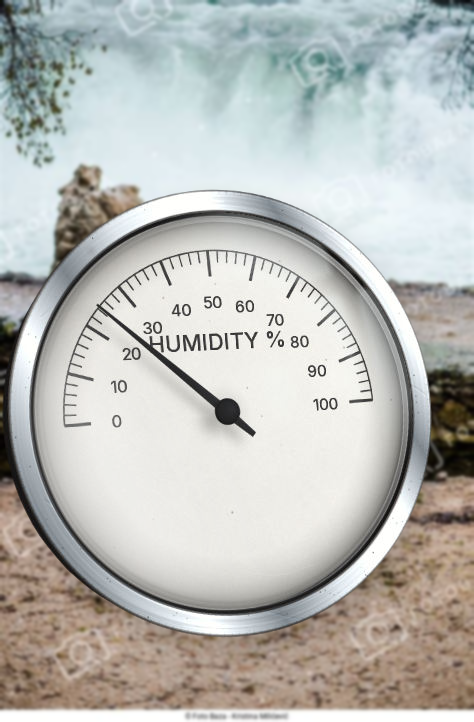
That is 24 %
